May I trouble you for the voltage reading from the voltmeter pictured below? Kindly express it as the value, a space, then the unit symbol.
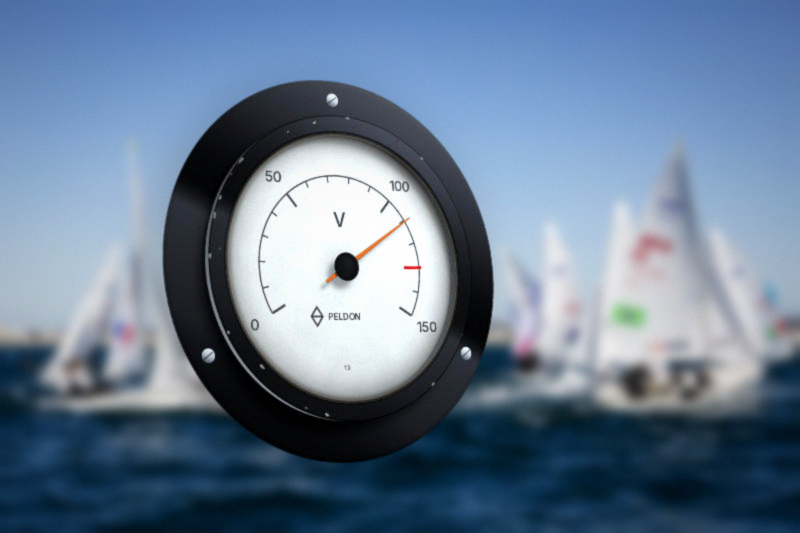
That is 110 V
